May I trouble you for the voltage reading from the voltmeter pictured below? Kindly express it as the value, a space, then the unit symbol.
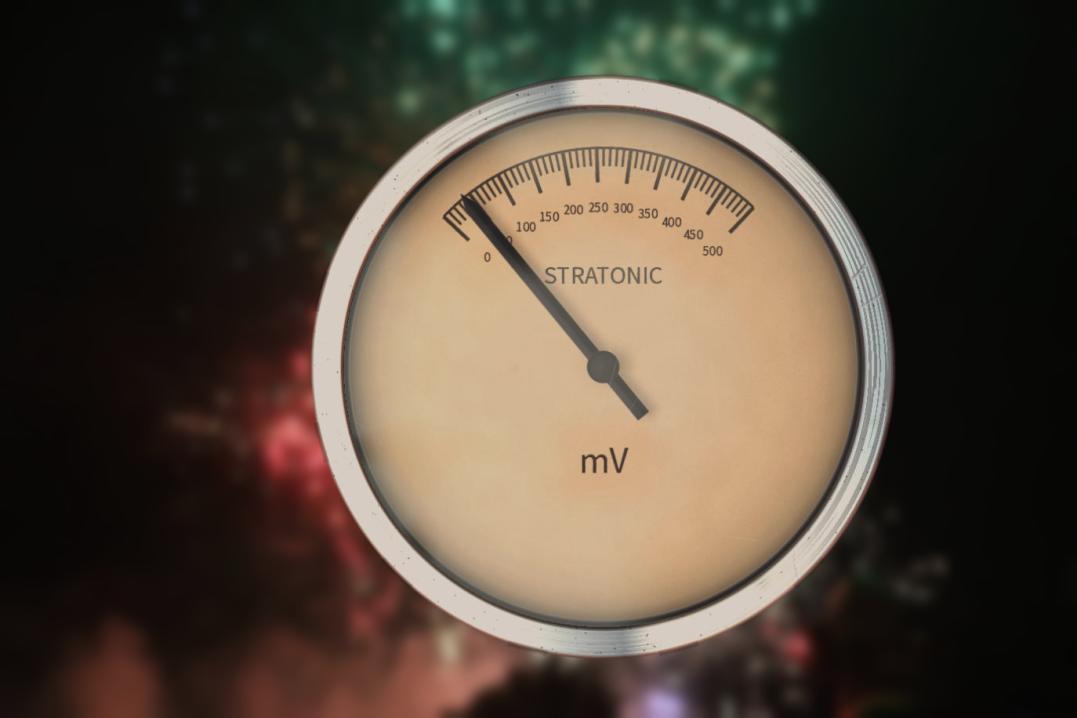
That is 40 mV
